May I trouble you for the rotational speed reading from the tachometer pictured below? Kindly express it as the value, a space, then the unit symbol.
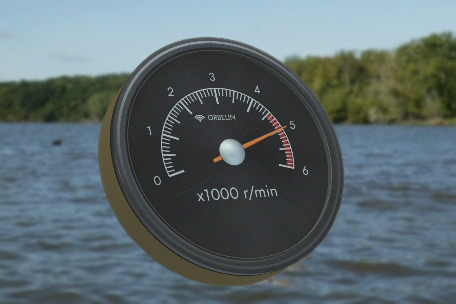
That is 5000 rpm
